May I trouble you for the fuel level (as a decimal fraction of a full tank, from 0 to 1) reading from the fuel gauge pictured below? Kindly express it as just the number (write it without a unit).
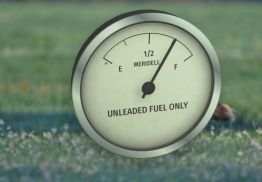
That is 0.75
